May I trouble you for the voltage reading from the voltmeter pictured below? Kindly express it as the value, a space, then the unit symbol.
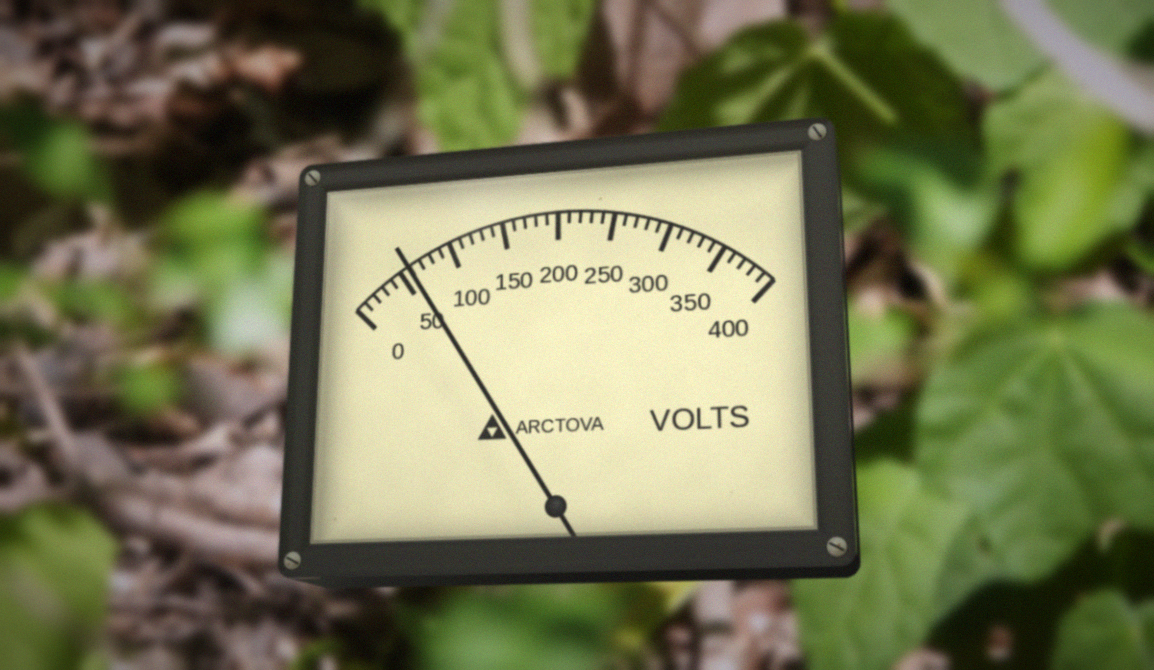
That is 60 V
